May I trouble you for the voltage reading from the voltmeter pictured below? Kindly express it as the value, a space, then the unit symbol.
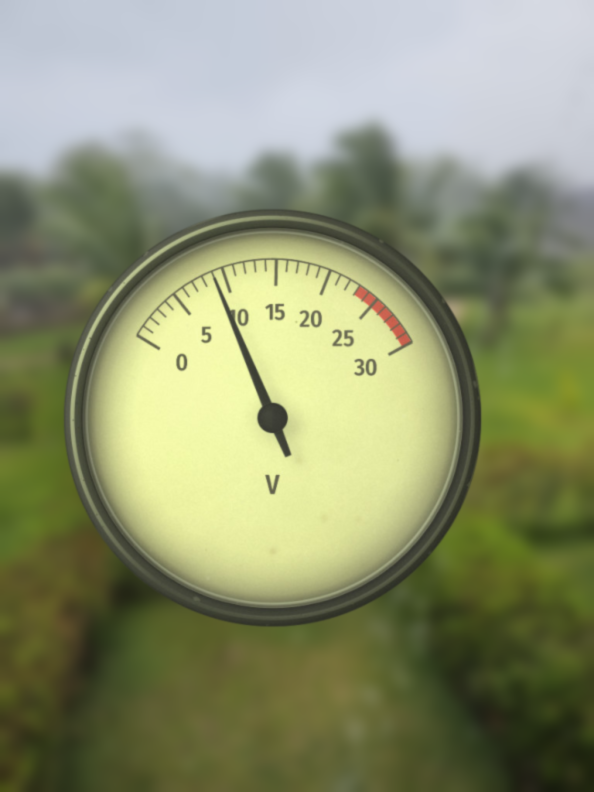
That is 9 V
